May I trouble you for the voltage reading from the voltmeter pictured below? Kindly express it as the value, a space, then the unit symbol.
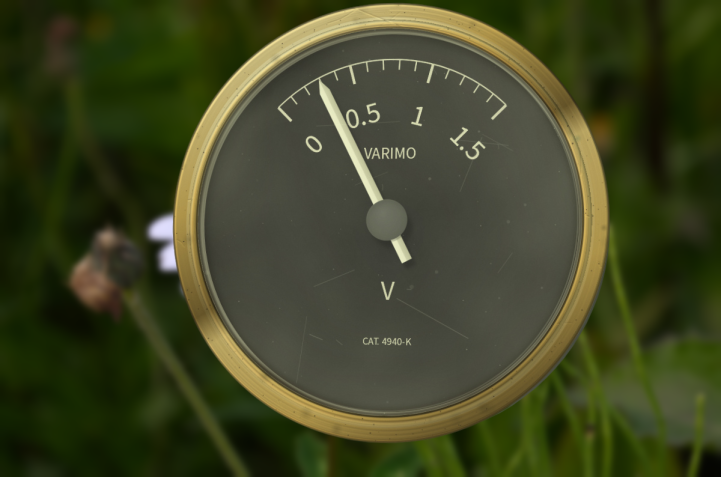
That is 0.3 V
